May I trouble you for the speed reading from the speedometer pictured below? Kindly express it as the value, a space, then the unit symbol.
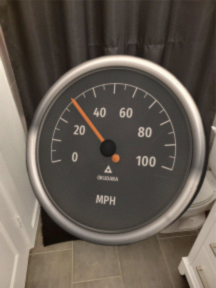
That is 30 mph
